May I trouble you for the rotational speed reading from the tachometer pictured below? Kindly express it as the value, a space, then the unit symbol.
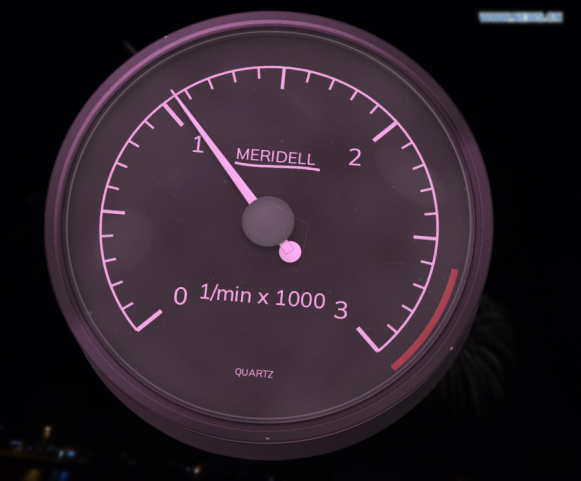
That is 1050 rpm
